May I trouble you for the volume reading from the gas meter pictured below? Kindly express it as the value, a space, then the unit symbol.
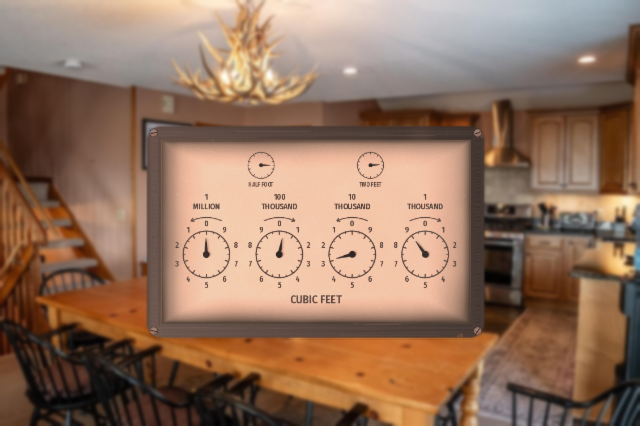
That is 2900 ft³
